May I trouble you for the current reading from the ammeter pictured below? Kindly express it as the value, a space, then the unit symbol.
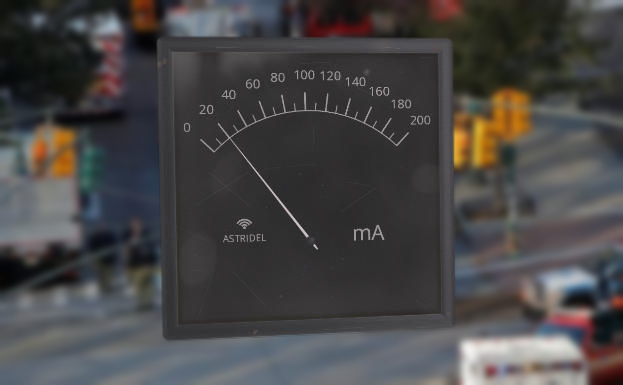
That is 20 mA
